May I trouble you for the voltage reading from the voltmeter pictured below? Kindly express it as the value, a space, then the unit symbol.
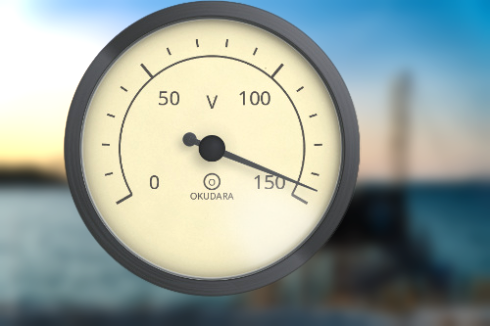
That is 145 V
